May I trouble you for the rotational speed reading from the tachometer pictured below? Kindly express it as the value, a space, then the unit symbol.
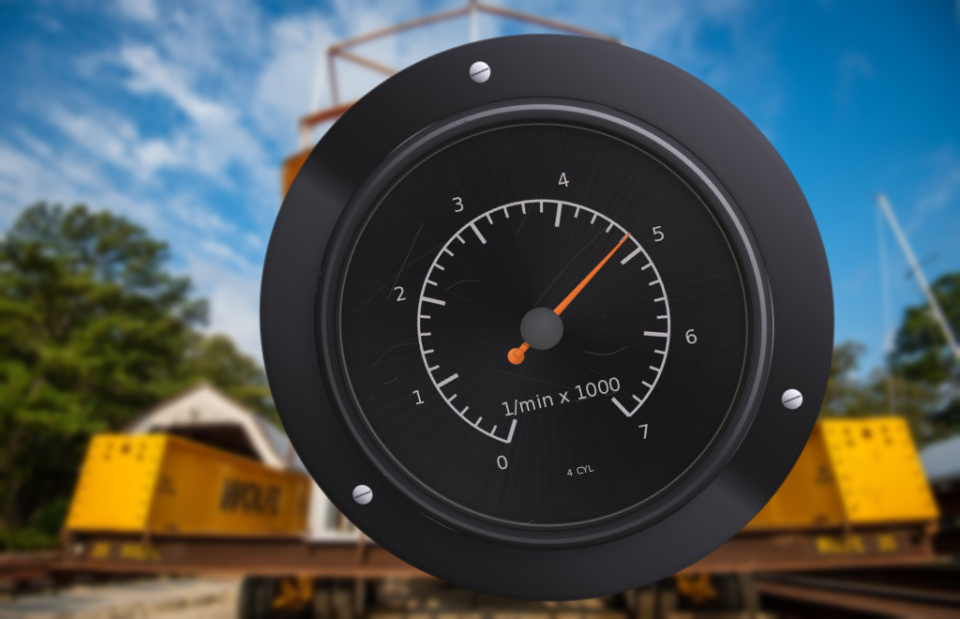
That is 4800 rpm
